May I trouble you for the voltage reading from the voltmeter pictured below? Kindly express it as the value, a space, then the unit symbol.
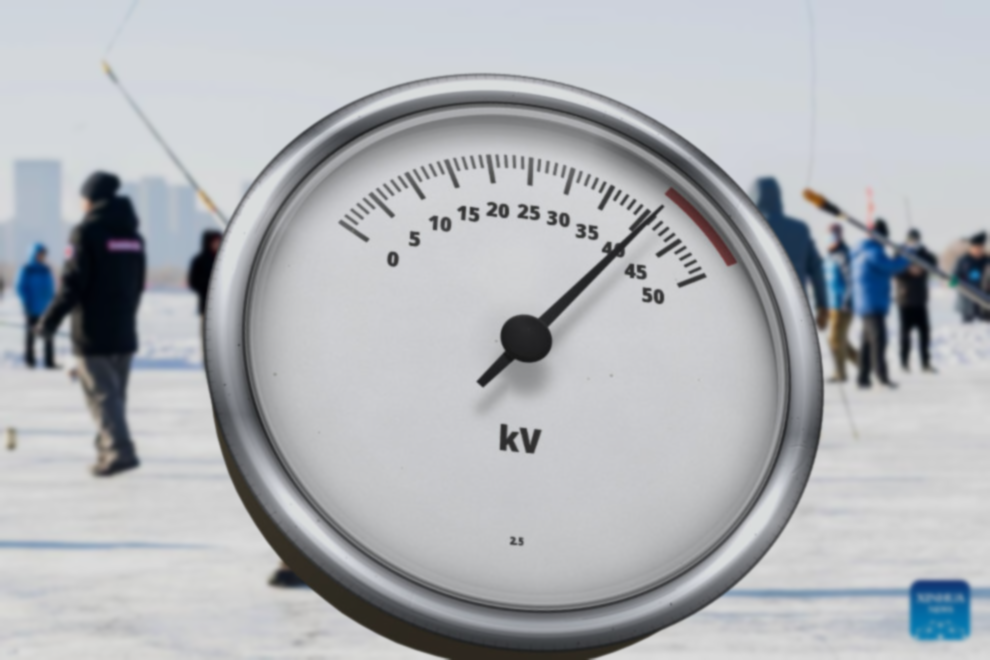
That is 41 kV
